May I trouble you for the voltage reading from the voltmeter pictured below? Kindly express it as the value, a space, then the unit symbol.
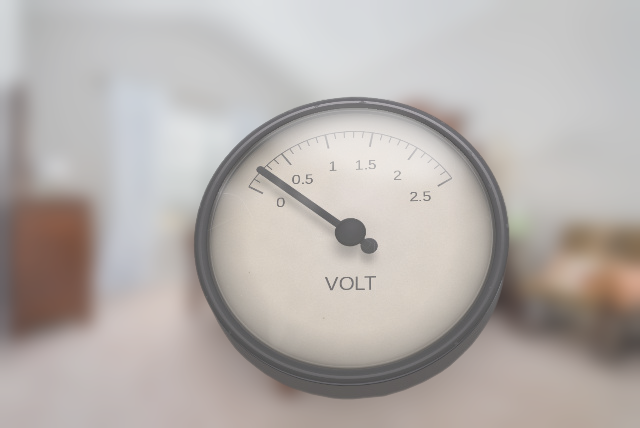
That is 0.2 V
